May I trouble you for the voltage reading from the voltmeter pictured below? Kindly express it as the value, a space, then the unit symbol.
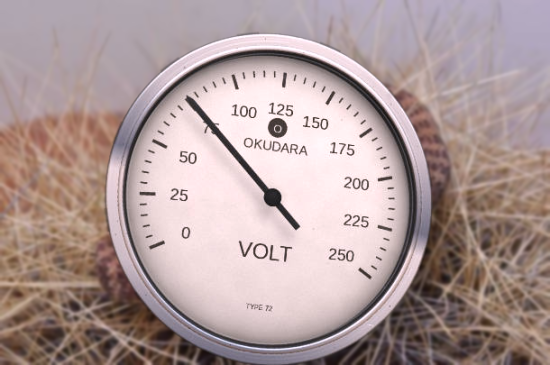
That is 75 V
